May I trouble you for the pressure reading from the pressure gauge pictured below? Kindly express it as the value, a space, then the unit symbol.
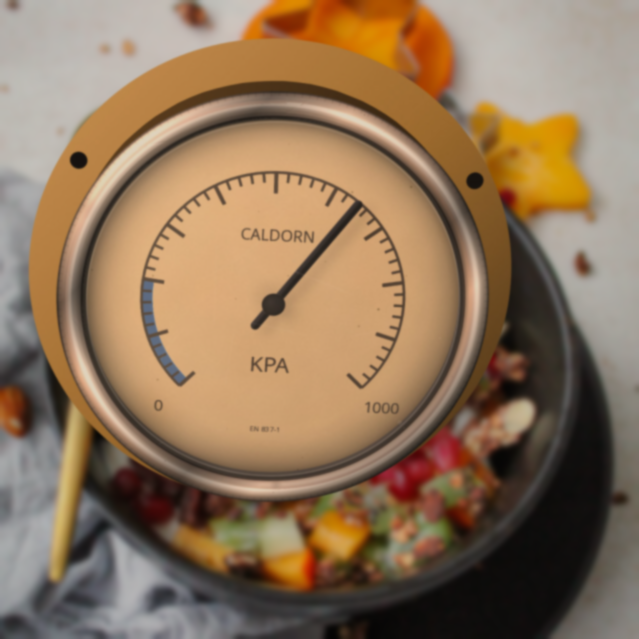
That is 640 kPa
